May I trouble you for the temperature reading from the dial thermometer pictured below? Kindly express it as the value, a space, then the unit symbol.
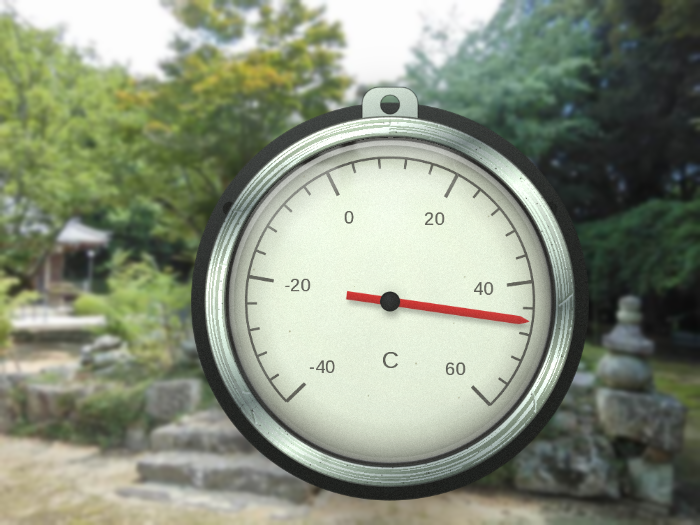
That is 46 °C
